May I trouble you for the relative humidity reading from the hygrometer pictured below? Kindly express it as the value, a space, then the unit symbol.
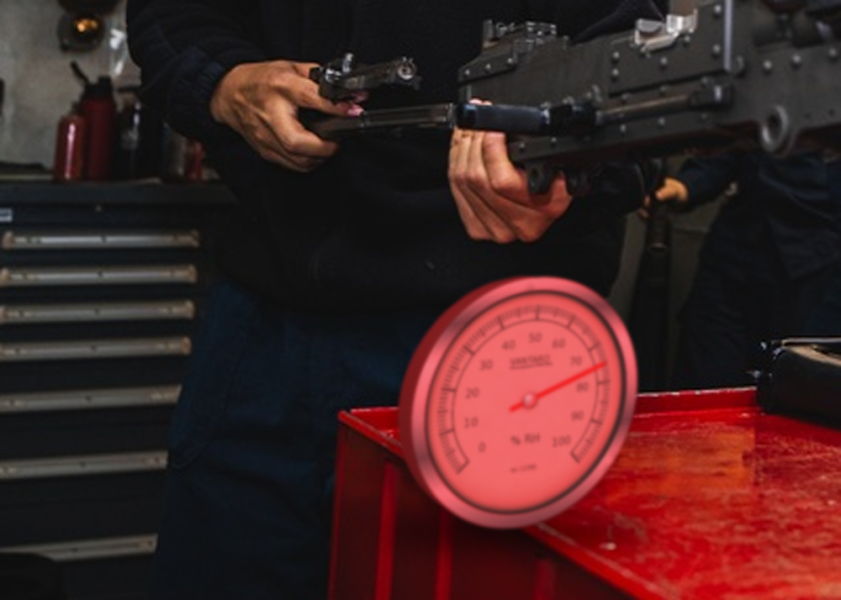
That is 75 %
